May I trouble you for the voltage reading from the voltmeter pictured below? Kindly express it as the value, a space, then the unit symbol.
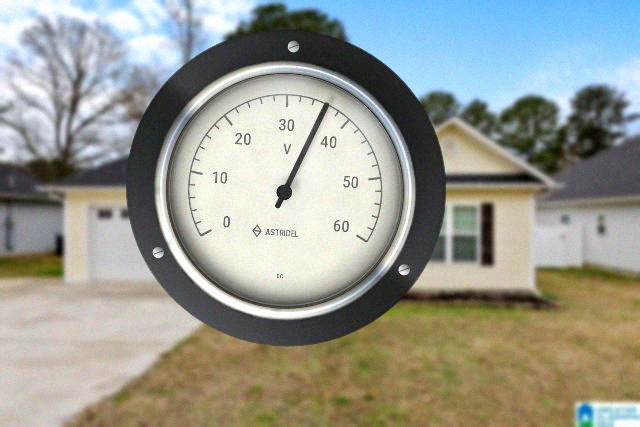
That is 36 V
